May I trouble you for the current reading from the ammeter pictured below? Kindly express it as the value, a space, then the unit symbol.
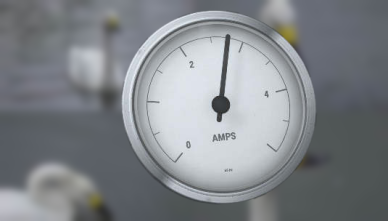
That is 2.75 A
